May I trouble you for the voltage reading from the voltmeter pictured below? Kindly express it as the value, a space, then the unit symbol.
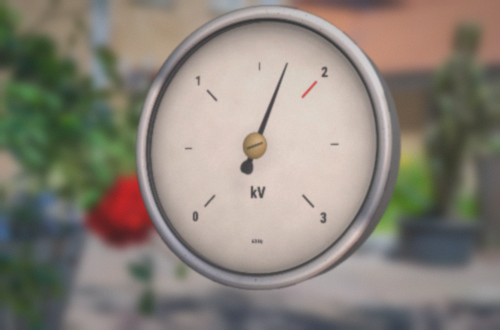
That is 1.75 kV
